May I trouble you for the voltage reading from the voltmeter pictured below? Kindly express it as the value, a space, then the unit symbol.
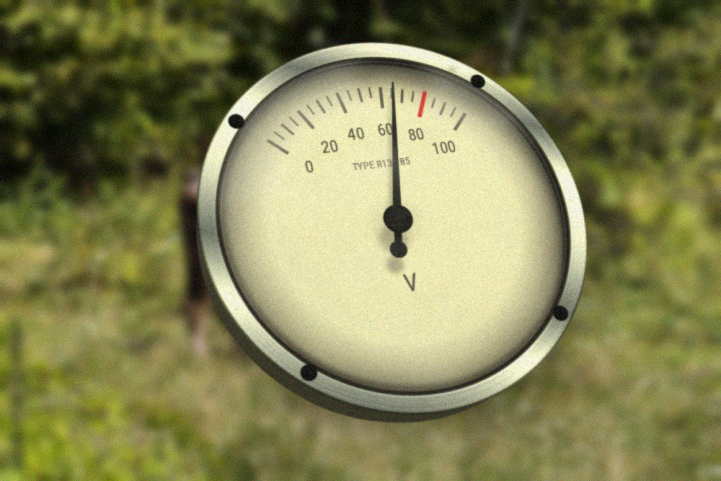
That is 65 V
